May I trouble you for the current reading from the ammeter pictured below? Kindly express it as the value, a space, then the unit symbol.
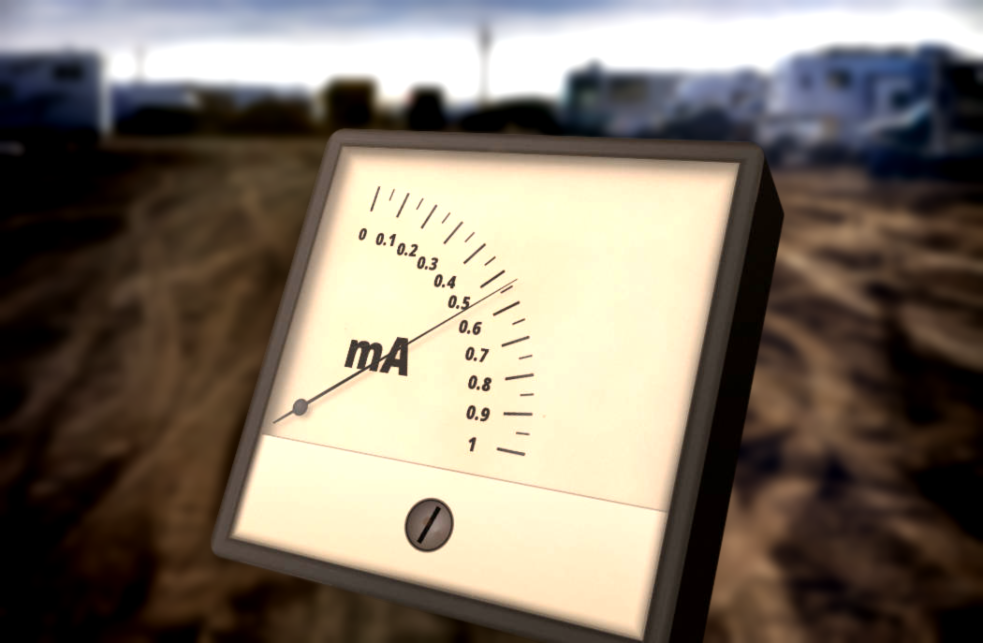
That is 0.55 mA
